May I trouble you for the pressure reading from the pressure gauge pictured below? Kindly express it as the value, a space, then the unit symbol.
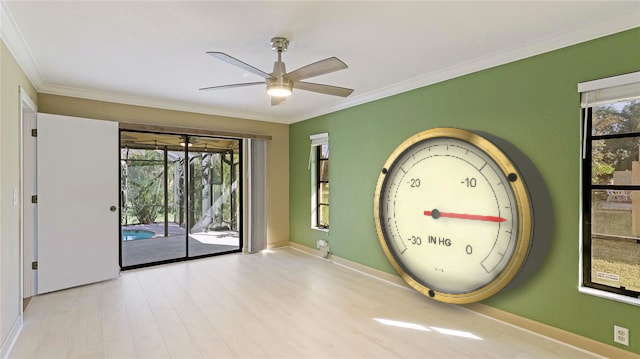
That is -5 inHg
